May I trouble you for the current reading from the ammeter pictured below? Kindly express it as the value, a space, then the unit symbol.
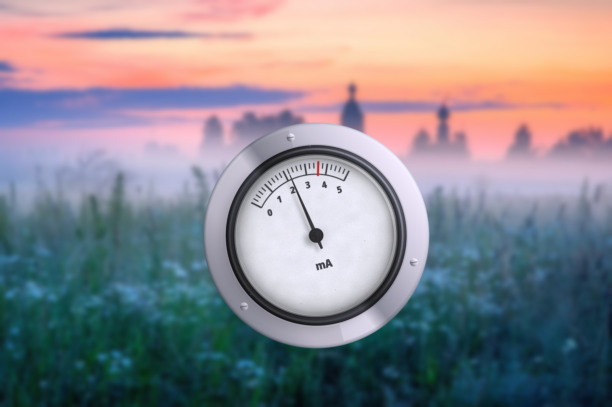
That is 2.2 mA
